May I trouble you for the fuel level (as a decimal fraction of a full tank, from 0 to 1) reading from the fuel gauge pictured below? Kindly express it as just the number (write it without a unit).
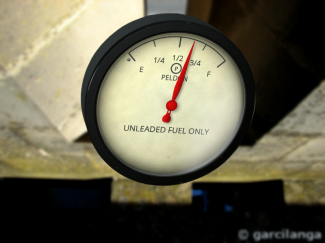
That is 0.625
